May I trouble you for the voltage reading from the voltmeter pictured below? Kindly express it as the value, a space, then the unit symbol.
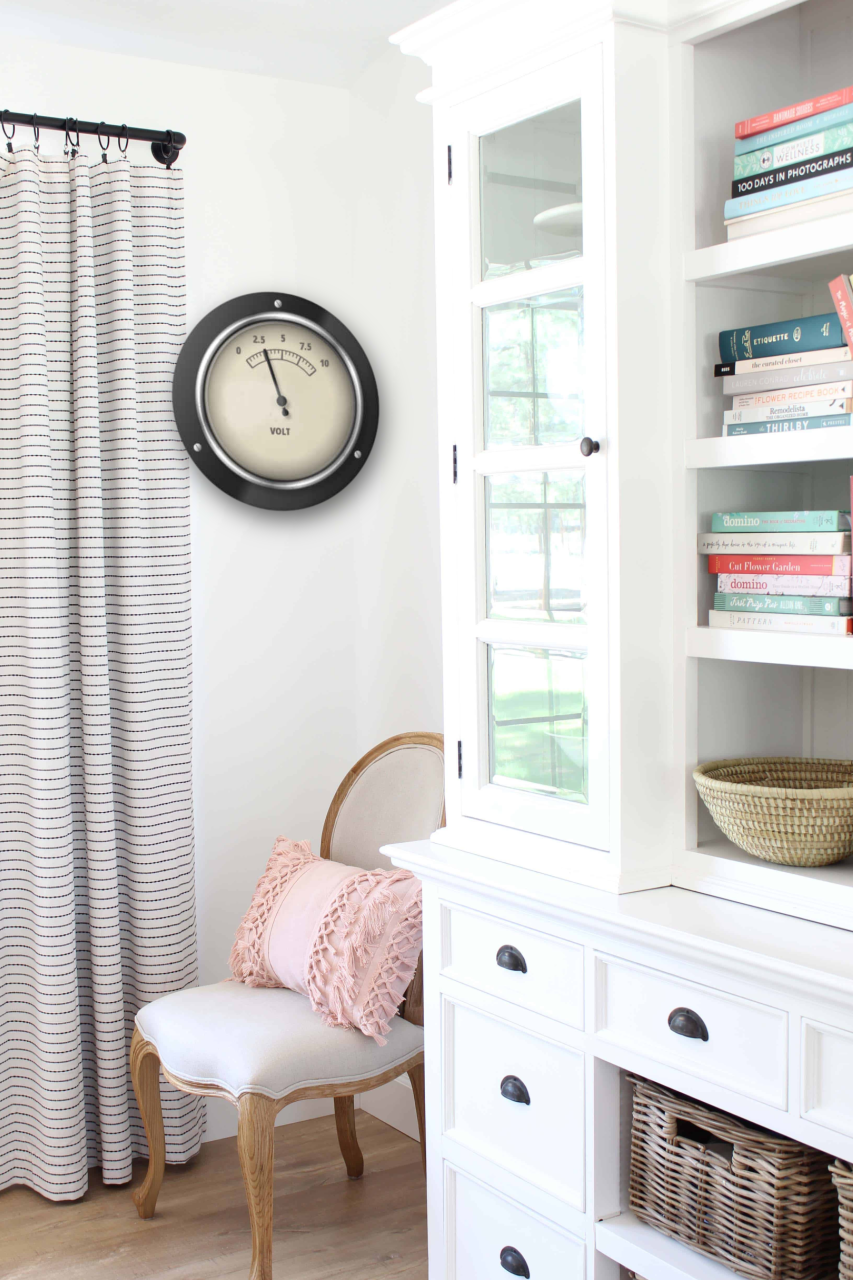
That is 2.5 V
